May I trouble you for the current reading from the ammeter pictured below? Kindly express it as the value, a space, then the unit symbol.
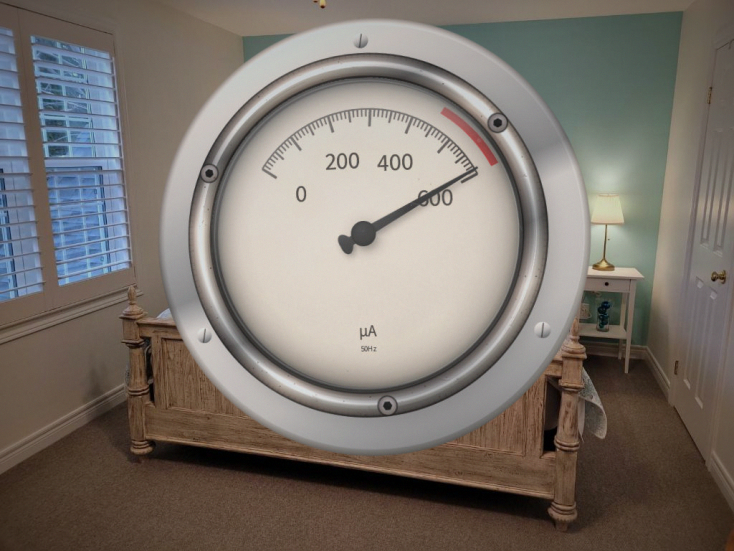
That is 590 µA
